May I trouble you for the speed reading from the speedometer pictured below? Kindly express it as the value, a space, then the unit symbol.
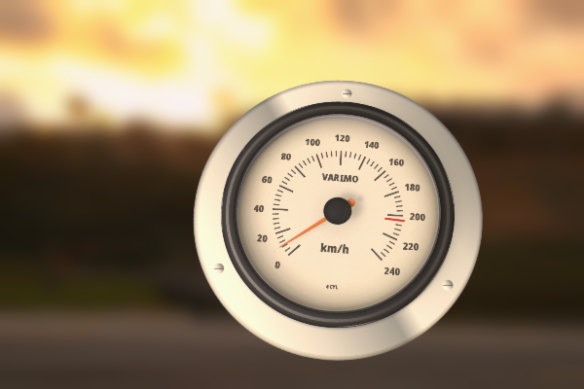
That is 8 km/h
